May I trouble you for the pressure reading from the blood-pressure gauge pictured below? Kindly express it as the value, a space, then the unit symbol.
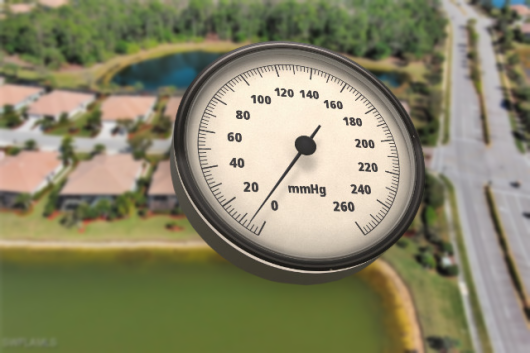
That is 6 mmHg
